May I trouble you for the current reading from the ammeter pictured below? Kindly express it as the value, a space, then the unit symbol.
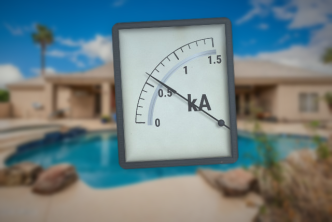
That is 0.6 kA
